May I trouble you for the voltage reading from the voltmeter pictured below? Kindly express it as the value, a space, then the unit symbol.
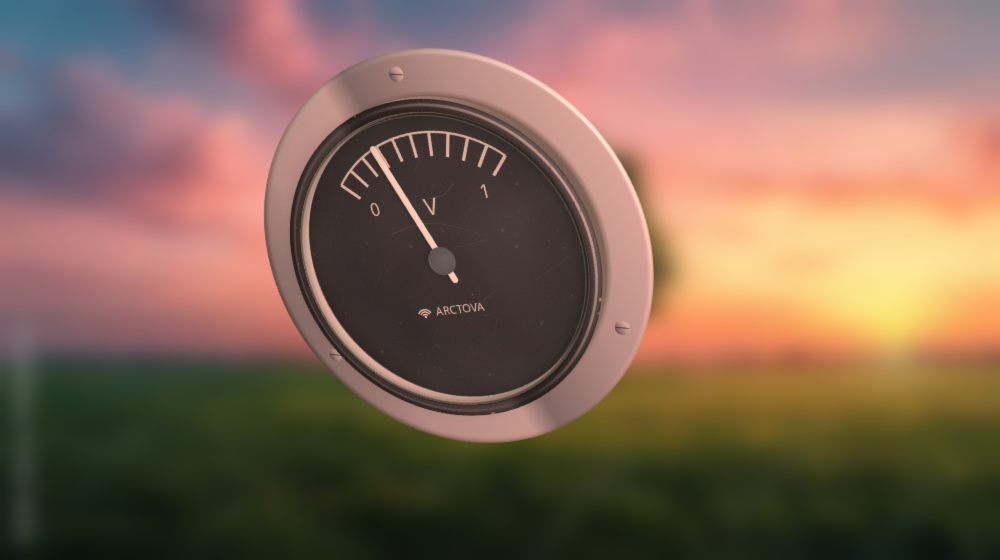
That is 0.3 V
